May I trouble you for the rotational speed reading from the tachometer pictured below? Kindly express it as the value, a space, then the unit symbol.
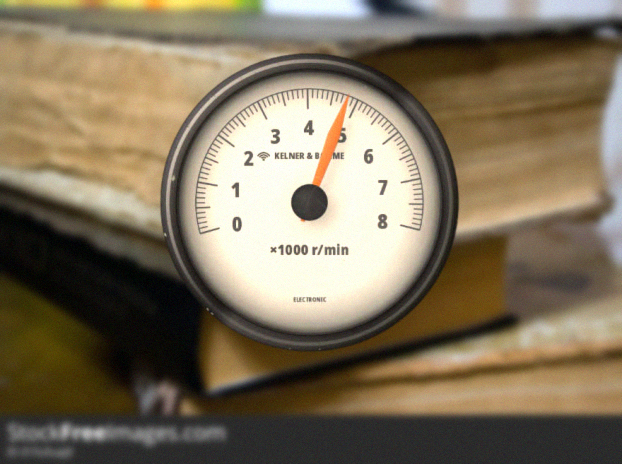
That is 4800 rpm
